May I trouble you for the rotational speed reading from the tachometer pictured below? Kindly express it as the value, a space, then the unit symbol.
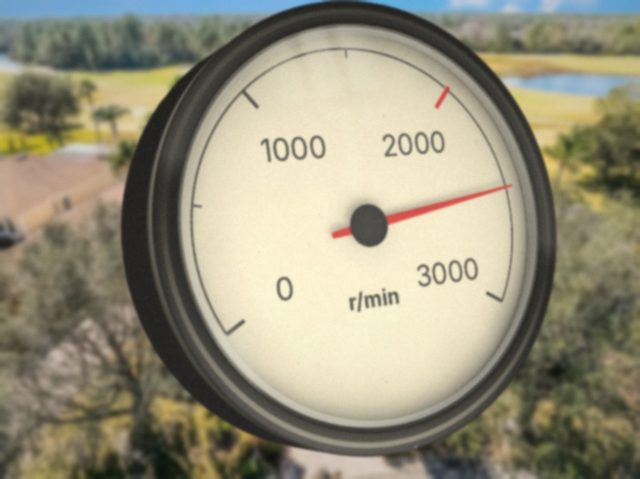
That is 2500 rpm
